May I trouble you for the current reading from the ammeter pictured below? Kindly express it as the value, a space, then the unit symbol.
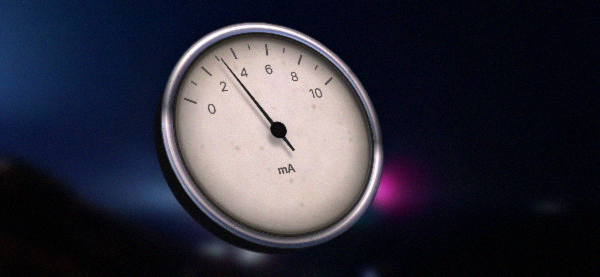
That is 3 mA
